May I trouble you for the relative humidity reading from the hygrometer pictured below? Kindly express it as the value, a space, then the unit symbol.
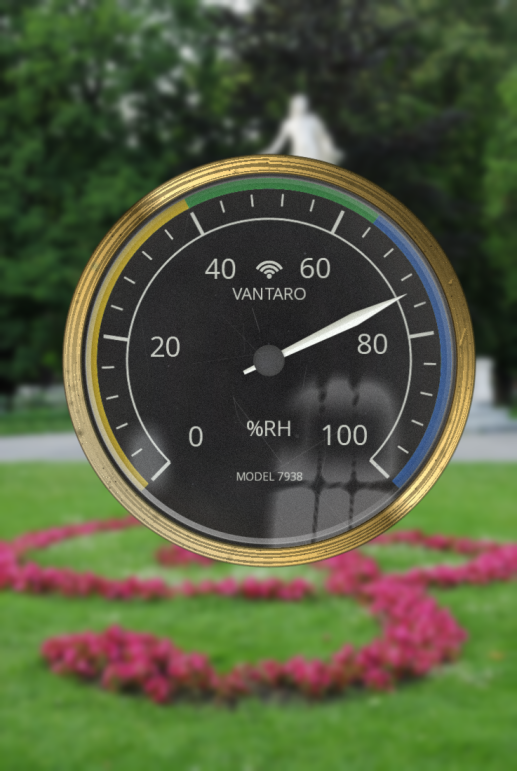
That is 74 %
